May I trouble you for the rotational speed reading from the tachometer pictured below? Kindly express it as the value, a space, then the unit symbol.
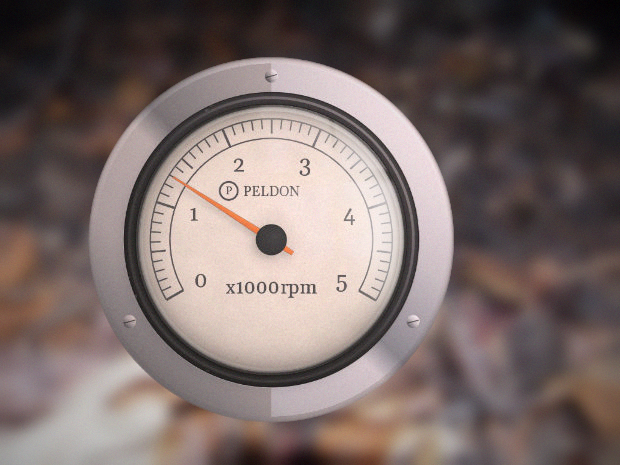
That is 1300 rpm
